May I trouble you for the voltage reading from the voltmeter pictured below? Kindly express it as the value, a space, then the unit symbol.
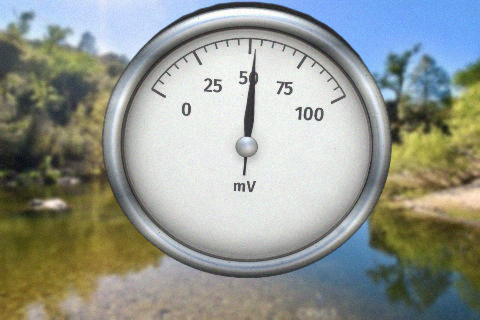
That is 52.5 mV
